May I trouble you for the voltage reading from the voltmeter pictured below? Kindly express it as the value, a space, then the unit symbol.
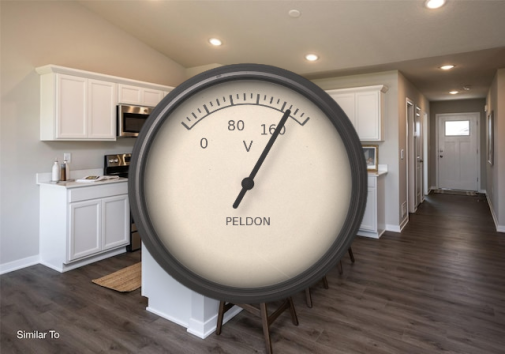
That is 170 V
